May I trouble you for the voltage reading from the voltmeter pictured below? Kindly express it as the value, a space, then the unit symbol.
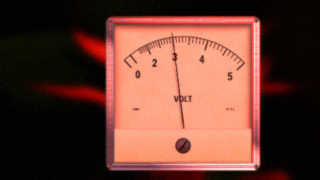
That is 3 V
